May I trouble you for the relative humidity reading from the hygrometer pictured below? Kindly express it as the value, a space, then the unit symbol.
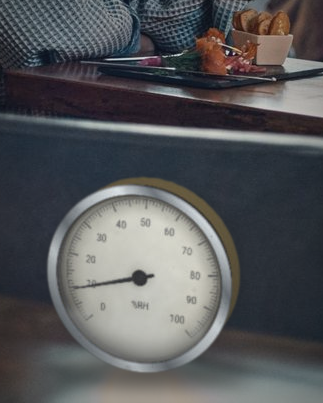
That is 10 %
